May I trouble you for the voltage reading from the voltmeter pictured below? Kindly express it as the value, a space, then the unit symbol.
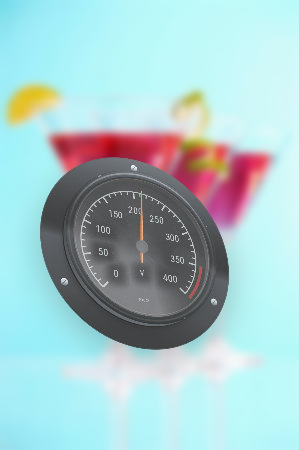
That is 210 V
